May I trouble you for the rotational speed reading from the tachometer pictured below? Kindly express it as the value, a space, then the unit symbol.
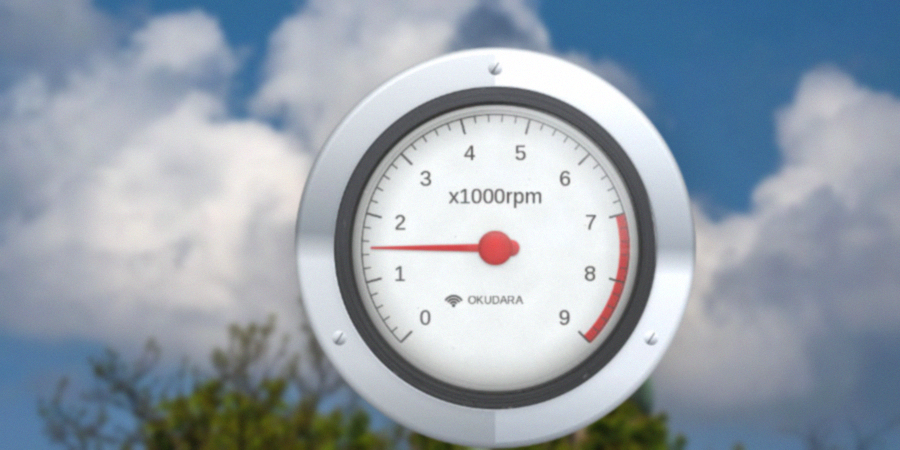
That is 1500 rpm
